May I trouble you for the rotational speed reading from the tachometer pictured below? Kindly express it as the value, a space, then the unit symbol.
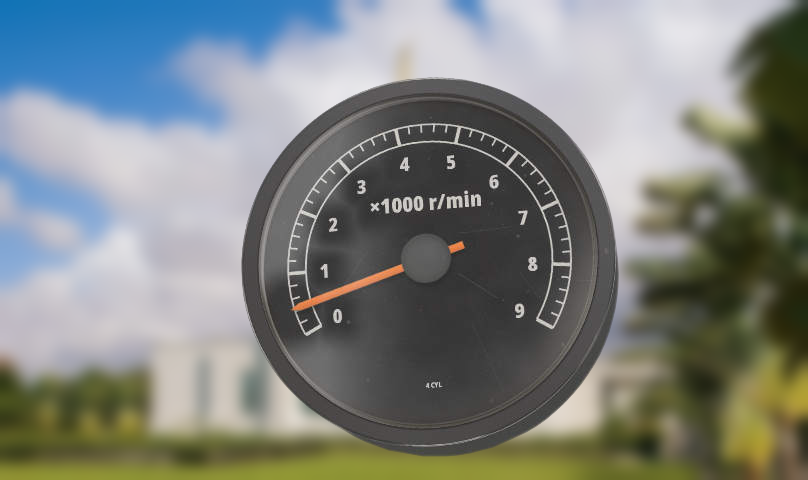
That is 400 rpm
